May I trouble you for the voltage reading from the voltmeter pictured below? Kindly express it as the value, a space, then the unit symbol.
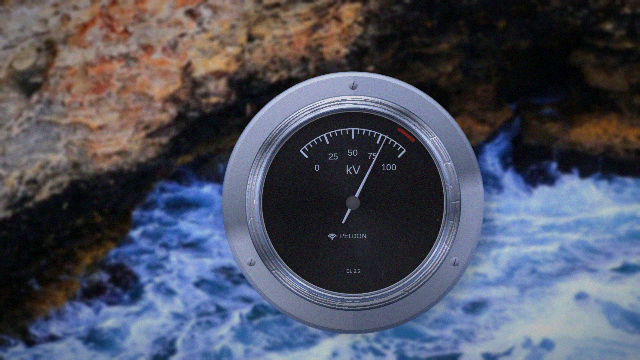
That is 80 kV
